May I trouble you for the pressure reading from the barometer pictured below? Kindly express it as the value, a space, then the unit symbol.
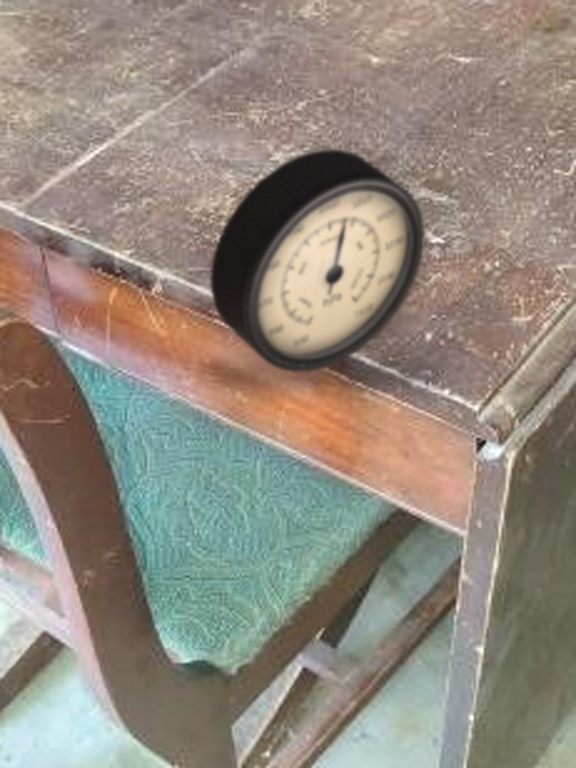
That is 1005 hPa
